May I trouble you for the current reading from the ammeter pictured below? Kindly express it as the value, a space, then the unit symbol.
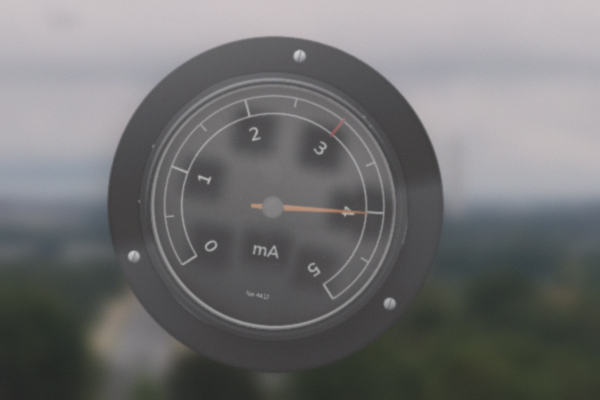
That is 4 mA
